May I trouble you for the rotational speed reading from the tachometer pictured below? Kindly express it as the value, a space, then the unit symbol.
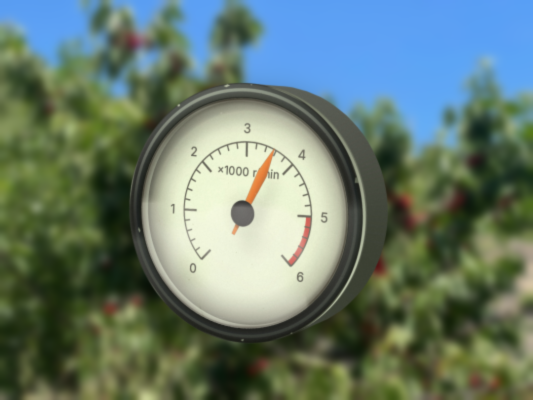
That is 3600 rpm
